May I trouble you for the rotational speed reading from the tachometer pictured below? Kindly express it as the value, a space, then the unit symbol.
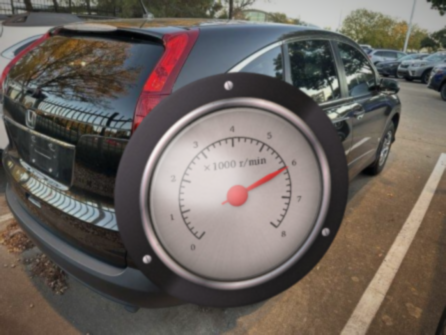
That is 6000 rpm
